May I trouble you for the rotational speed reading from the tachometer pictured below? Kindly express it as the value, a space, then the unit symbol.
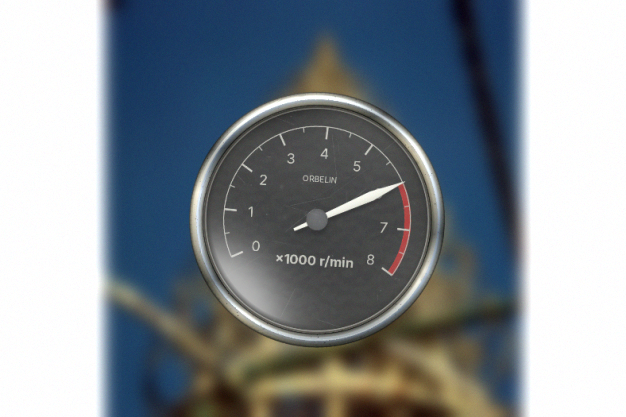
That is 6000 rpm
